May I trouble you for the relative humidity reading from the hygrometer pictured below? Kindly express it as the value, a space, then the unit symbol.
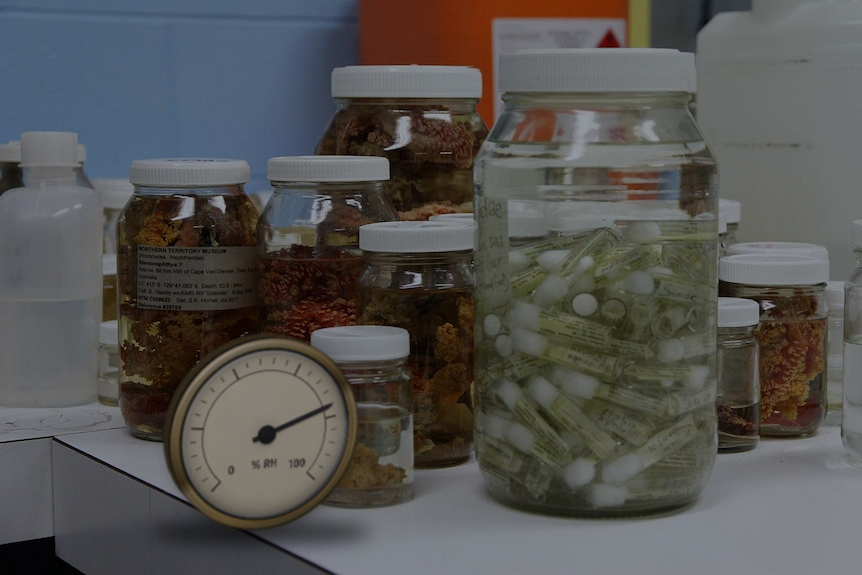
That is 76 %
